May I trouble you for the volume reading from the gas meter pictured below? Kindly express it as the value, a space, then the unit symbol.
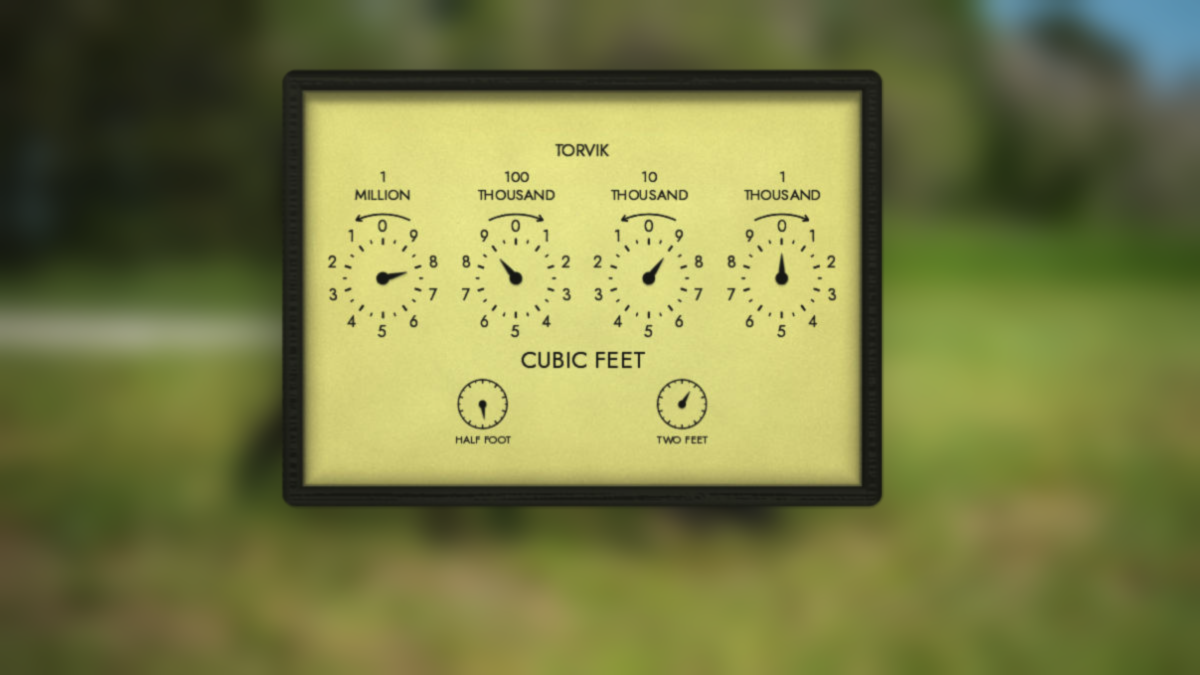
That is 789000 ft³
